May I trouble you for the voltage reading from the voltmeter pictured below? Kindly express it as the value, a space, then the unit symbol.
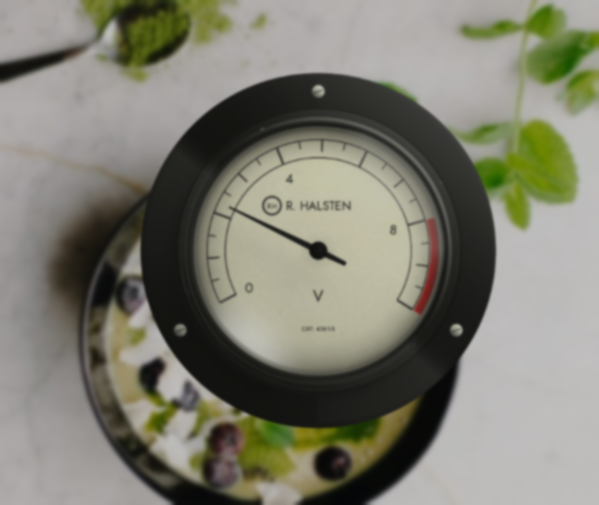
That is 2.25 V
